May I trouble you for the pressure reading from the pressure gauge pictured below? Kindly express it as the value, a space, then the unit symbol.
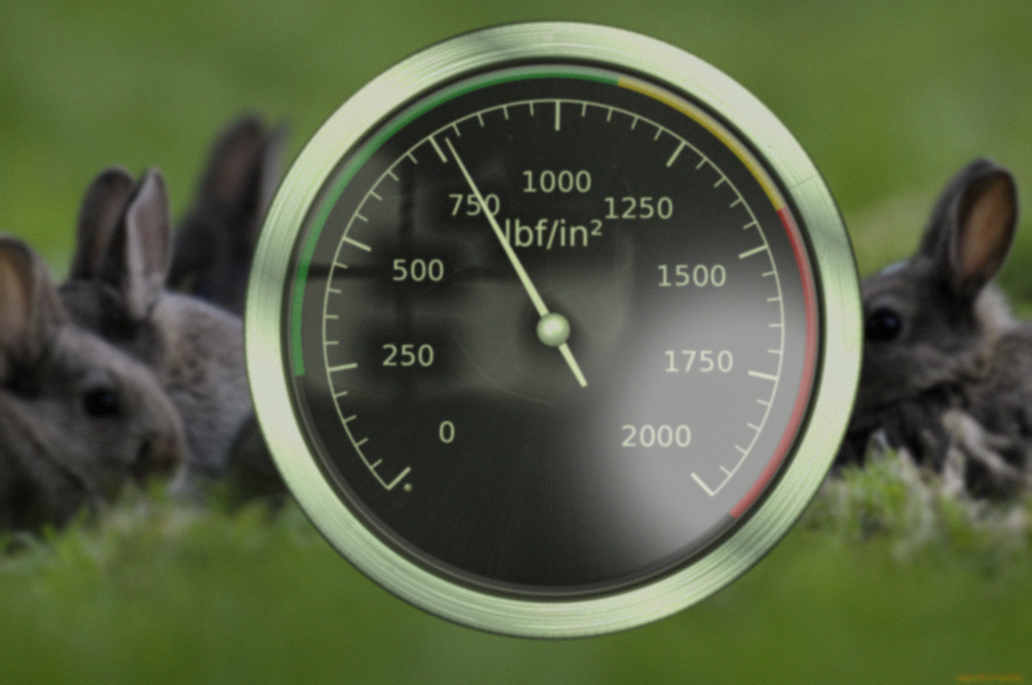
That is 775 psi
